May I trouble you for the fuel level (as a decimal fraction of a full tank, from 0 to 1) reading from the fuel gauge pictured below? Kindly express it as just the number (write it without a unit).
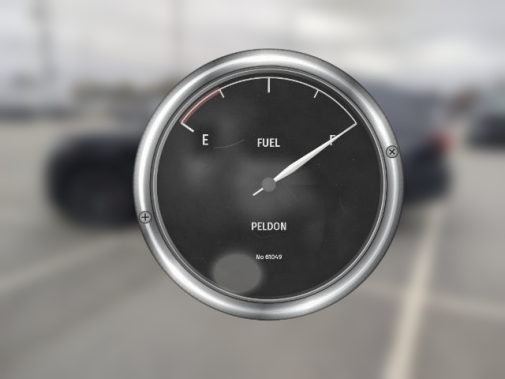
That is 1
